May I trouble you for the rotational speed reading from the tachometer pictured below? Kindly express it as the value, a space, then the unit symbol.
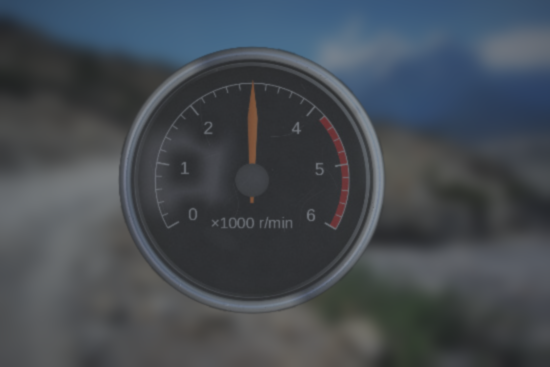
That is 3000 rpm
